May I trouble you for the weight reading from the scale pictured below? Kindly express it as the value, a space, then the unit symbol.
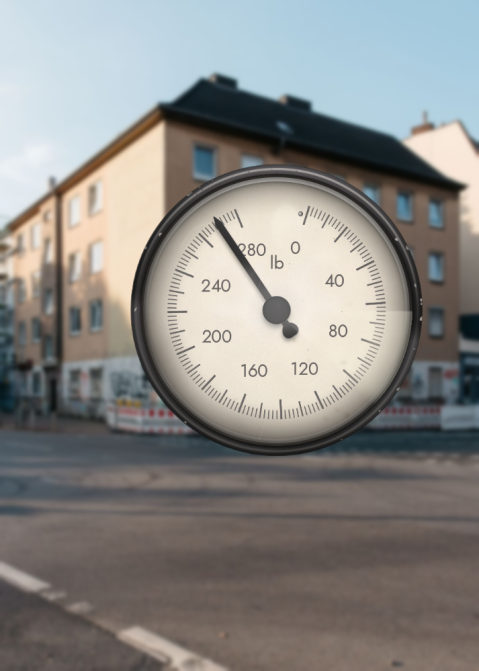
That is 270 lb
